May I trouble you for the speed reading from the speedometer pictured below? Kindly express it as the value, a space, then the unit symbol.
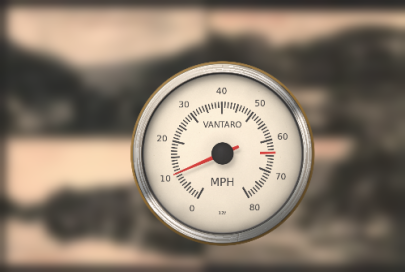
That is 10 mph
